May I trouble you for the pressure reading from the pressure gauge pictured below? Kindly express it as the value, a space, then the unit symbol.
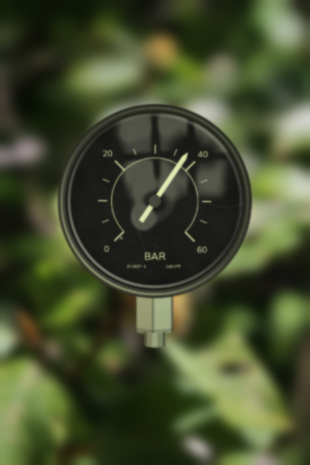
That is 37.5 bar
